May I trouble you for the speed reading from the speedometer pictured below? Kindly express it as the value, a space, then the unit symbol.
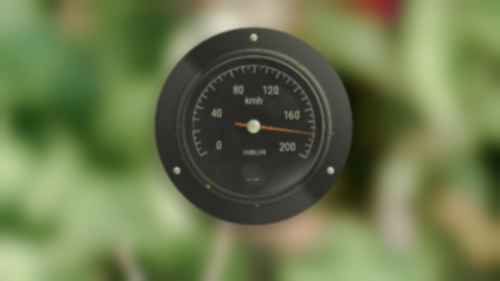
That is 180 km/h
